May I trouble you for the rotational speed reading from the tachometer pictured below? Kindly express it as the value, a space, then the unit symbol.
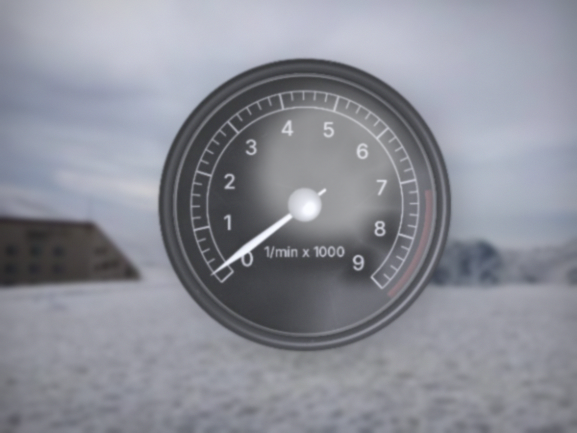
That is 200 rpm
